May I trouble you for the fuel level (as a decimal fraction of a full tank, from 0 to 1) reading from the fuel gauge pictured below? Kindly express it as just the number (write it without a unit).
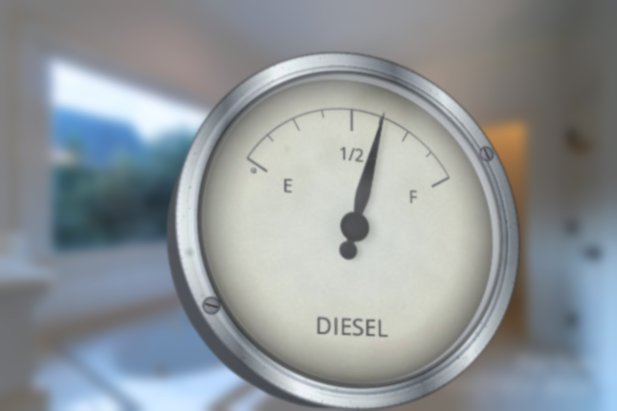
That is 0.625
